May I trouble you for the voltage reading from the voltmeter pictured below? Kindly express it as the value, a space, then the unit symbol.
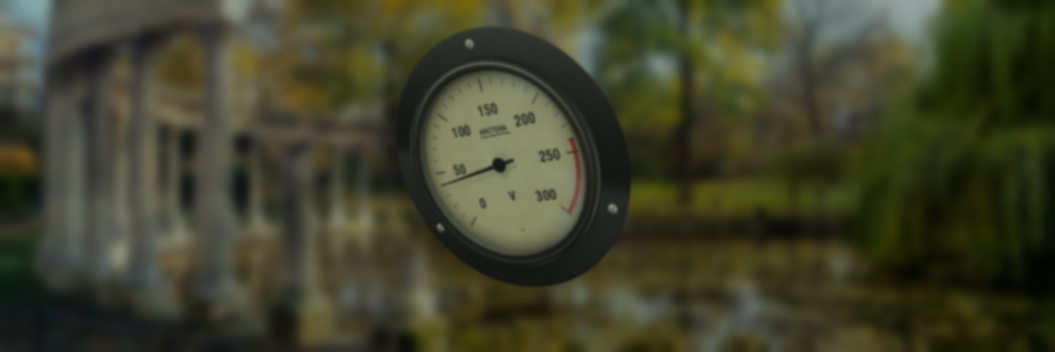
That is 40 V
